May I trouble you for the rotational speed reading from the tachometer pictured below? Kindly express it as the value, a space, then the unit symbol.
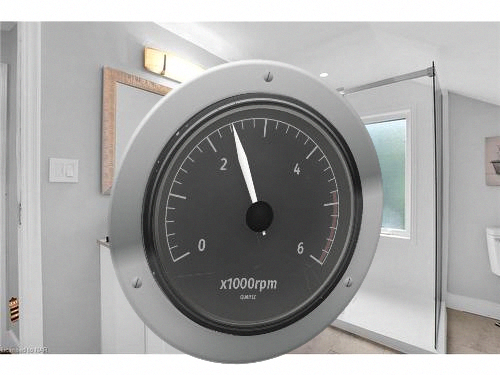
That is 2400 rpm
